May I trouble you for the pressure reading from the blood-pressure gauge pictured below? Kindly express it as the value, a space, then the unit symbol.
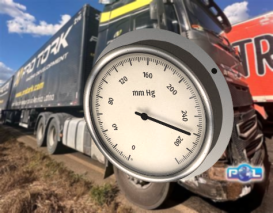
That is 260 mmHg
